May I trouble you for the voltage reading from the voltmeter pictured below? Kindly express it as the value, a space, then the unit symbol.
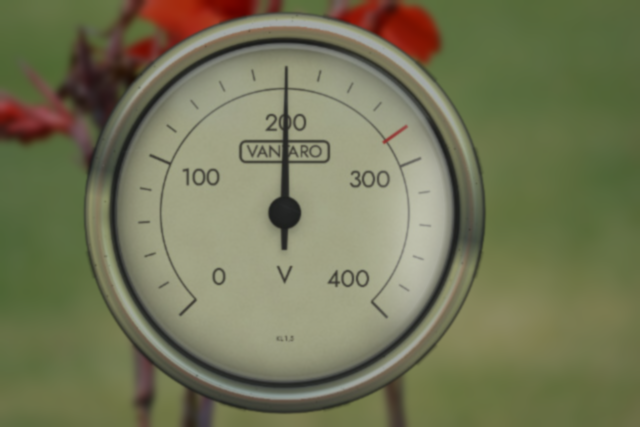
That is 200 V
